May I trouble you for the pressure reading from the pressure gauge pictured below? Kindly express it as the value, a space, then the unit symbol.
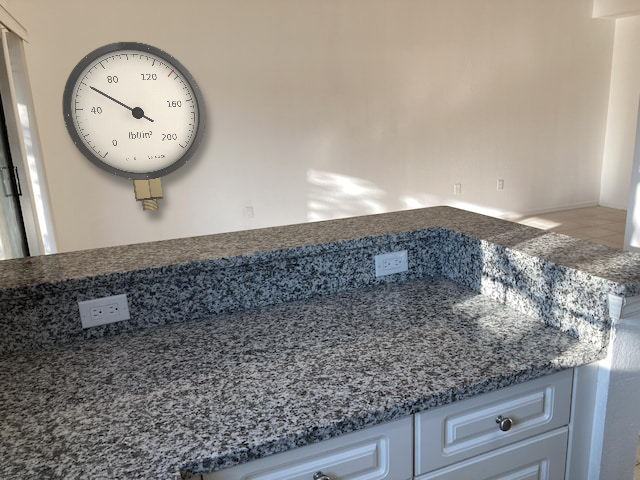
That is 60 psi
